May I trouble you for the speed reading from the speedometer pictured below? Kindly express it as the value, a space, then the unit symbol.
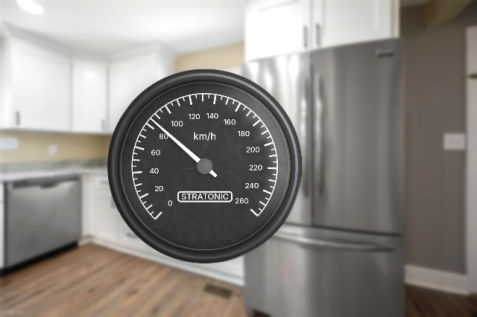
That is 85 km/h
